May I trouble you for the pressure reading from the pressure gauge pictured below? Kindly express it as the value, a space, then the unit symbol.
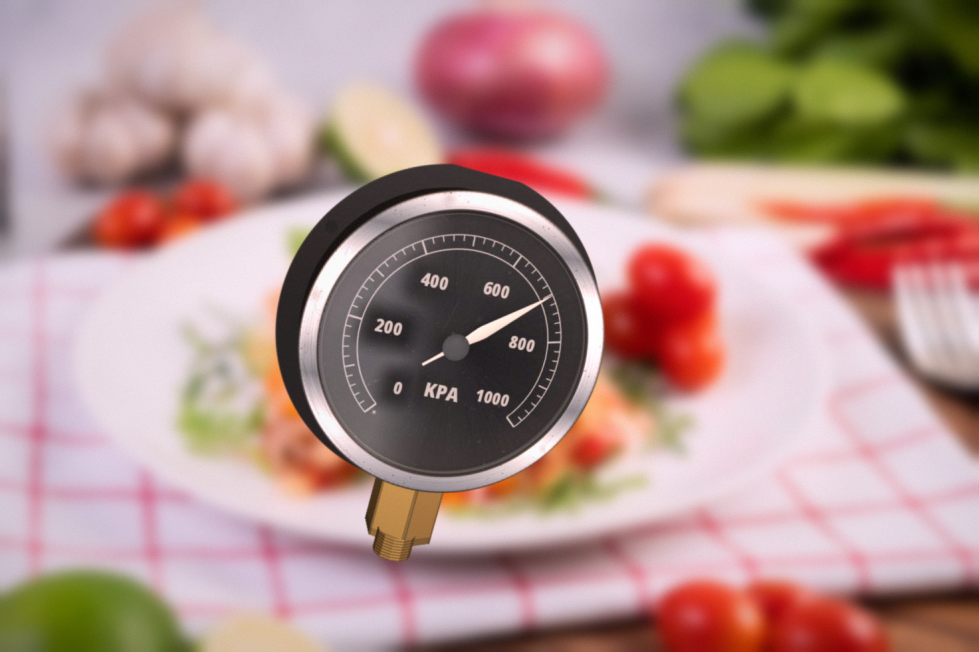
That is 700 kPa
